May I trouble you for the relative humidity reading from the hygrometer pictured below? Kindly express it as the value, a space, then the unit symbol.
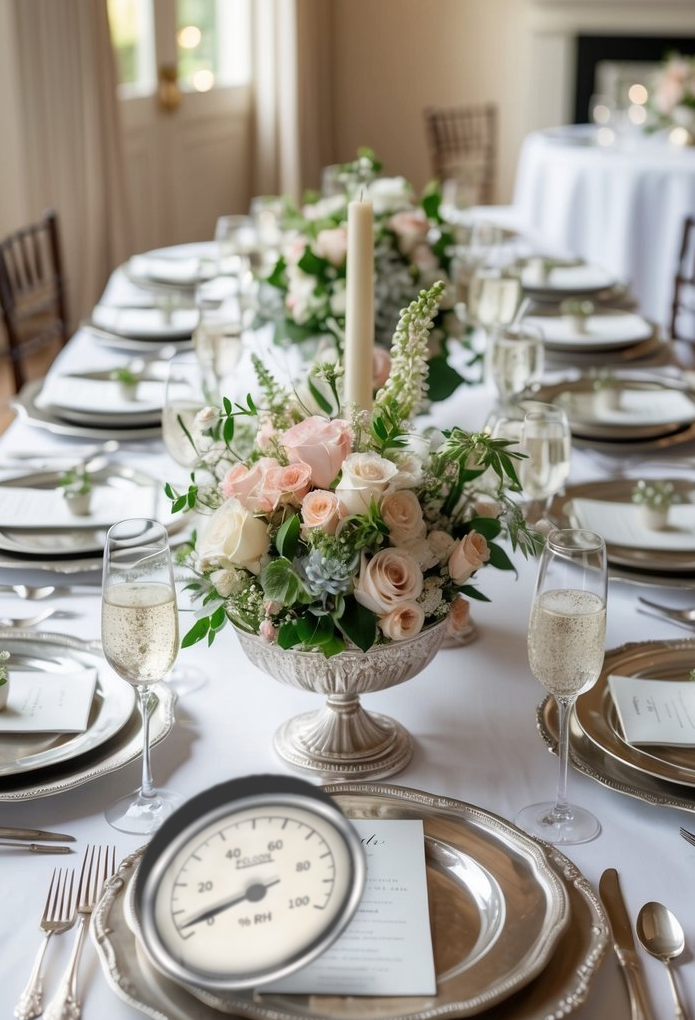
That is 5 %
